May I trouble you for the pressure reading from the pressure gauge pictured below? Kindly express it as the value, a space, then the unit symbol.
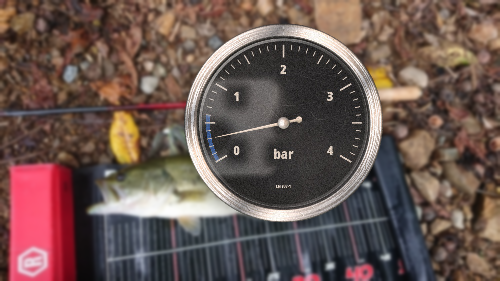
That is 0.3 bar
